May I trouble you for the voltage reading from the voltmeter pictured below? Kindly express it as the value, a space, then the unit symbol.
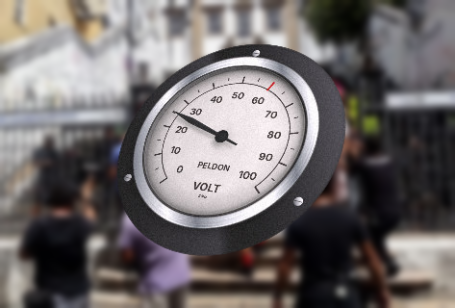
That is 25 V
